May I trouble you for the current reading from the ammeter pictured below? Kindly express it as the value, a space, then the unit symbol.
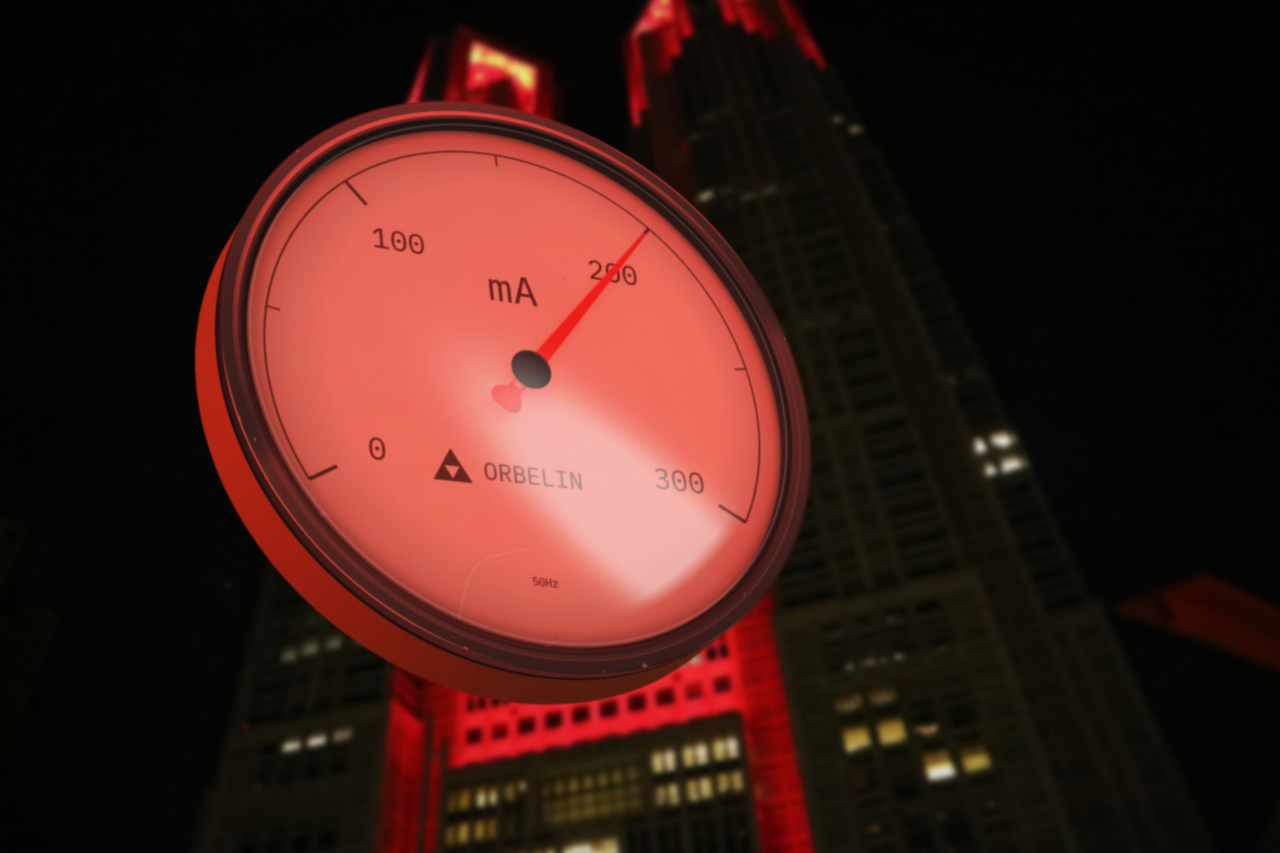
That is 200 mA
